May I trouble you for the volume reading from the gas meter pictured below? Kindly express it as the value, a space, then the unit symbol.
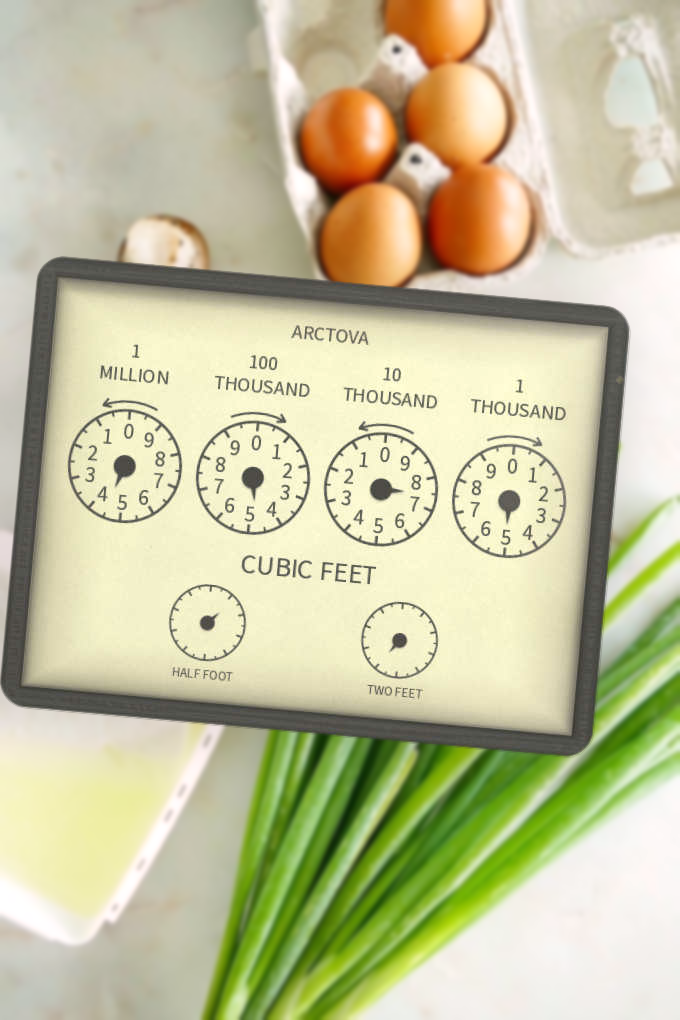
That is 447500 ft³
